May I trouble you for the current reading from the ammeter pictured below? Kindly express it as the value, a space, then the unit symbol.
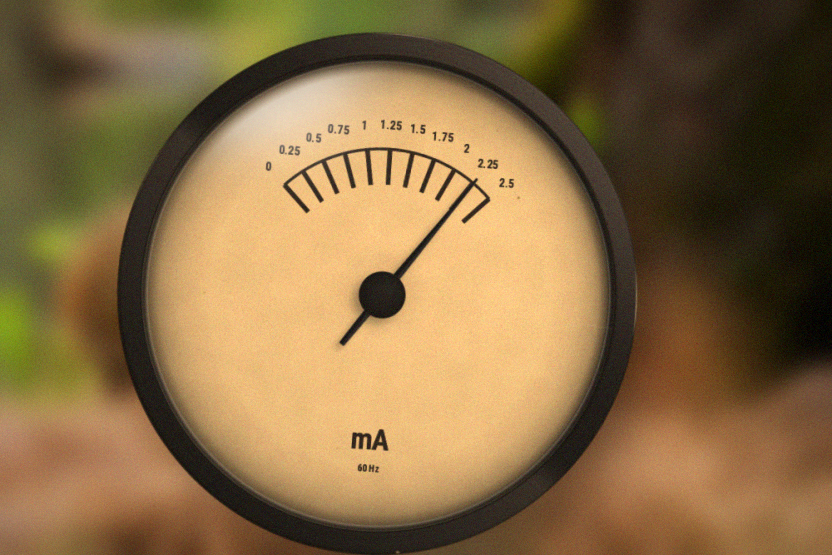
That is 2.25 mA
